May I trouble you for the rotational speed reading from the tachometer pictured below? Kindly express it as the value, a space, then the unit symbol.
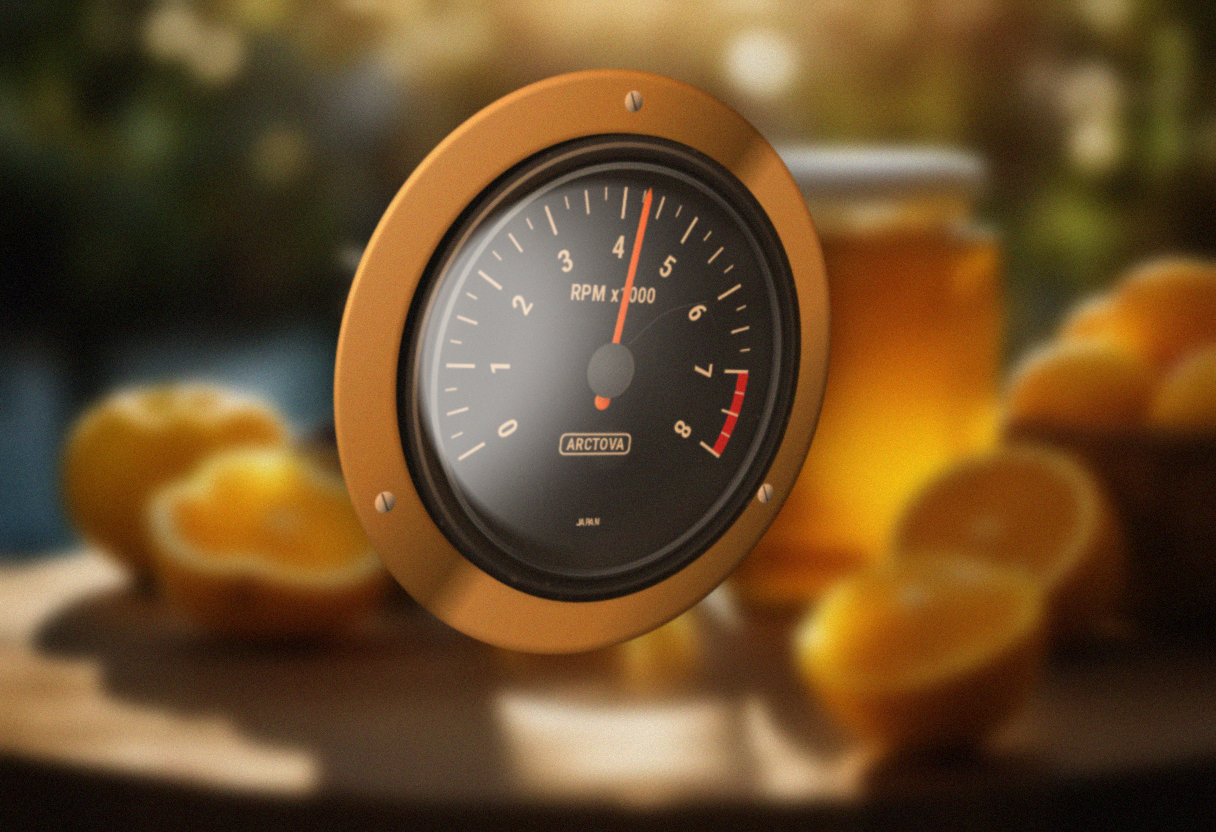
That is 4250 rpm
